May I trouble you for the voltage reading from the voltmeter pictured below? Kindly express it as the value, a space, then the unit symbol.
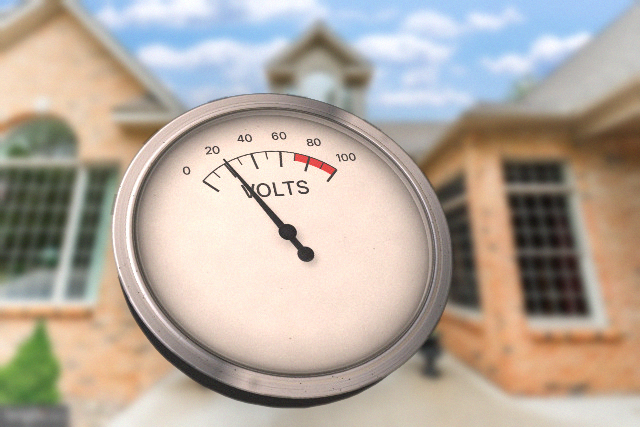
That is 20 V
